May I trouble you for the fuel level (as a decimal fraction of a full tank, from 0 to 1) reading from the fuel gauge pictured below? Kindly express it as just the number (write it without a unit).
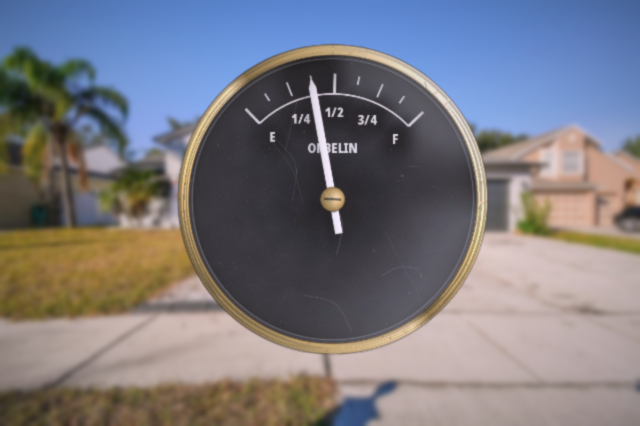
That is 0.375
